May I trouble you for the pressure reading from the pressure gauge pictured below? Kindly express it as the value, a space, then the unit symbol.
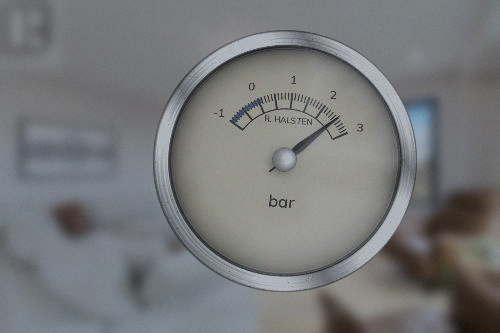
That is 2.5 bar
